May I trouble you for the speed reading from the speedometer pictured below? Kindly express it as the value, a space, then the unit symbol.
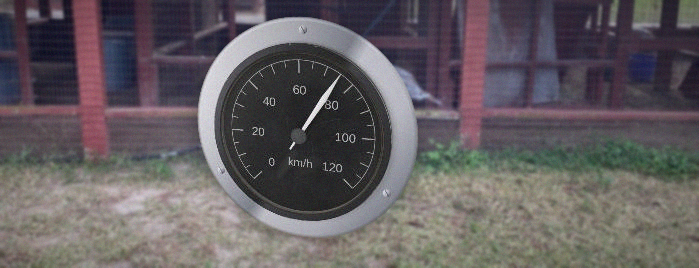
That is 75 km/h
